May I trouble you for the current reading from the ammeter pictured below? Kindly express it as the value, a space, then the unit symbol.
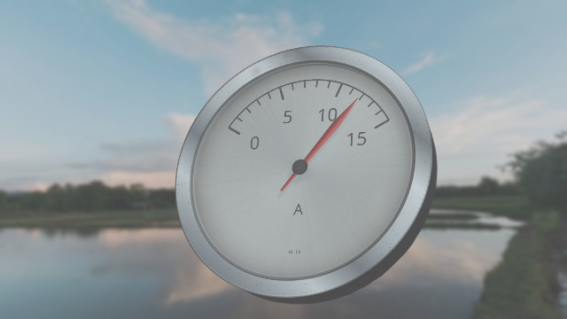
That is 12 A
